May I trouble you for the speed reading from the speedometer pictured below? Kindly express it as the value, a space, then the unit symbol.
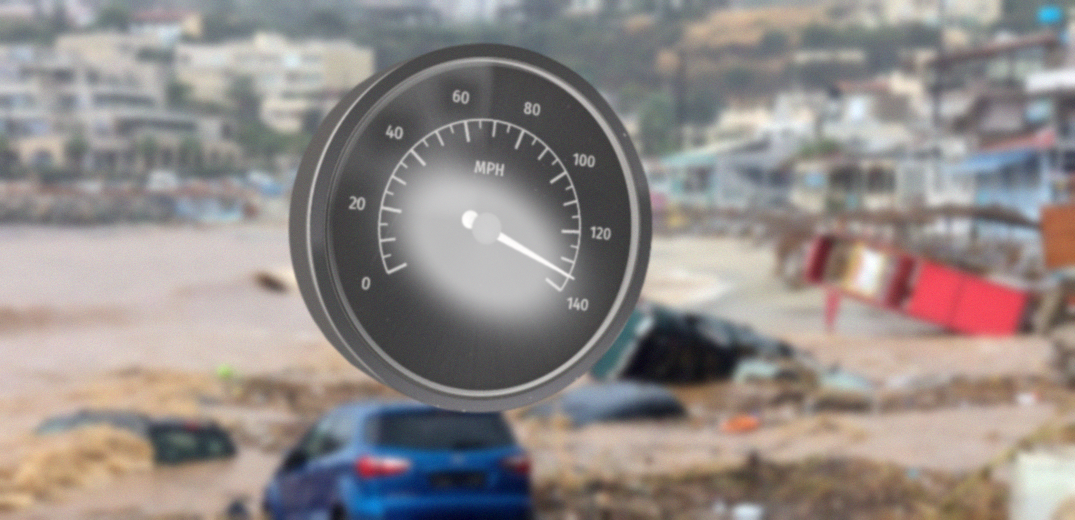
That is 135 mph
